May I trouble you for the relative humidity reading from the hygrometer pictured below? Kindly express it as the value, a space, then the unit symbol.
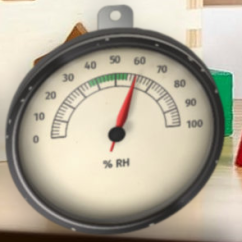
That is 60 %
